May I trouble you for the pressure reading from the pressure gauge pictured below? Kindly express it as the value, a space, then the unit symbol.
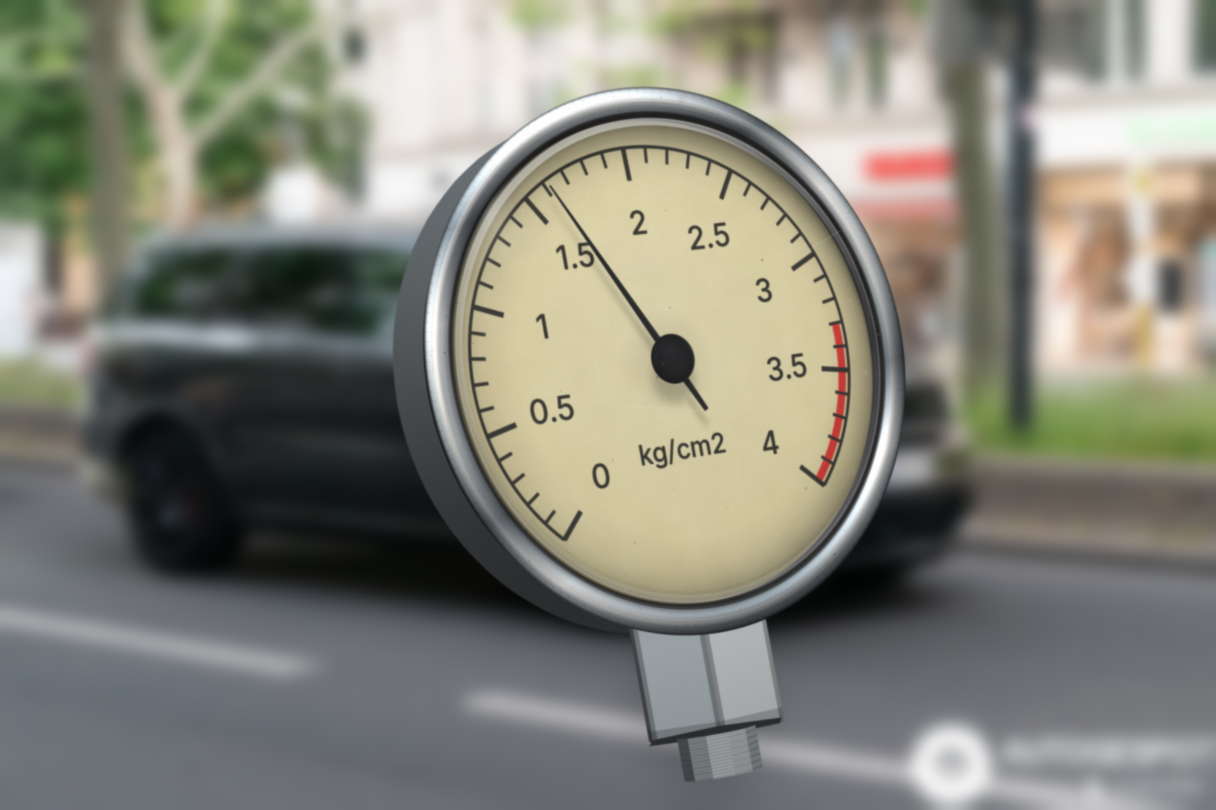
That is 1.6 kg/cm²
